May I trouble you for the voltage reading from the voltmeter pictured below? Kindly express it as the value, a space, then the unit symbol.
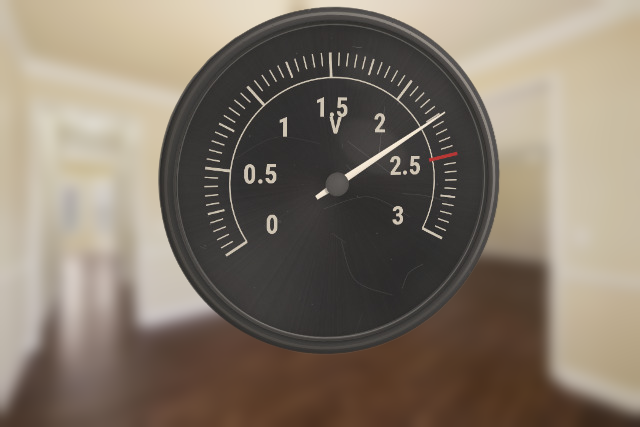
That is 2.25 V
